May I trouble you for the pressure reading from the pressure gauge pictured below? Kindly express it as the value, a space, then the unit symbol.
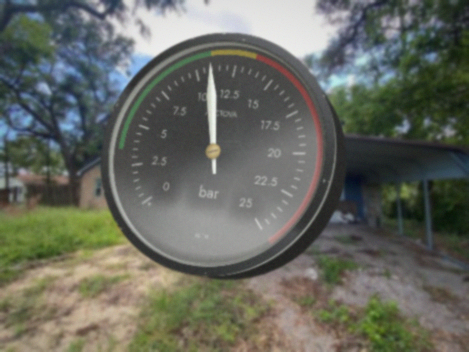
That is 11 bar
